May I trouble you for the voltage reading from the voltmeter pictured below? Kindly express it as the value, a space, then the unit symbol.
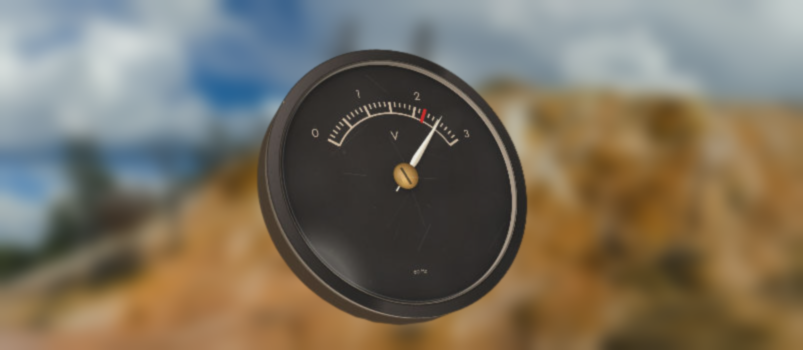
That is 2.5 V
